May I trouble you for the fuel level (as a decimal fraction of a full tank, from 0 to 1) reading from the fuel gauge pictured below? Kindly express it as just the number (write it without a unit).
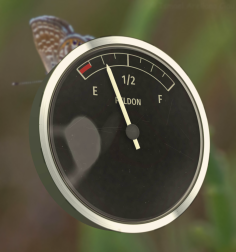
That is 0.25
